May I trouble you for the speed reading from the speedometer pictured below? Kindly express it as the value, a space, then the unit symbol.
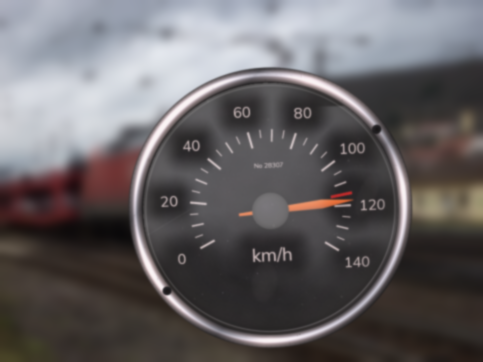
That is 117.5 km/h
